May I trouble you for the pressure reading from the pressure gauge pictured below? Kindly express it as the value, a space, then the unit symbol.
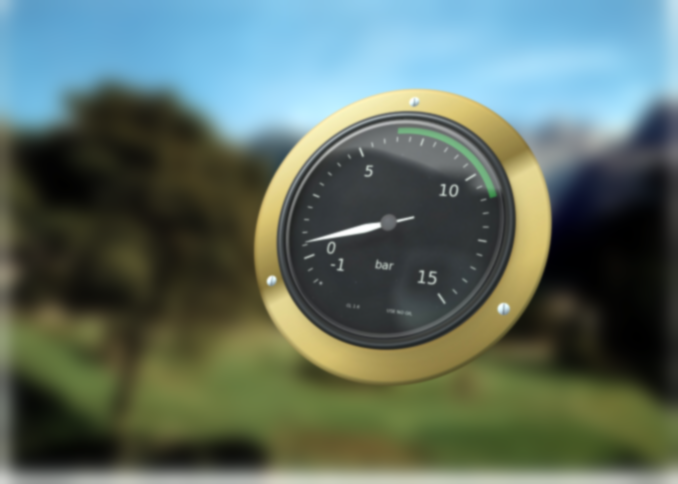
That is 0.5 bar
